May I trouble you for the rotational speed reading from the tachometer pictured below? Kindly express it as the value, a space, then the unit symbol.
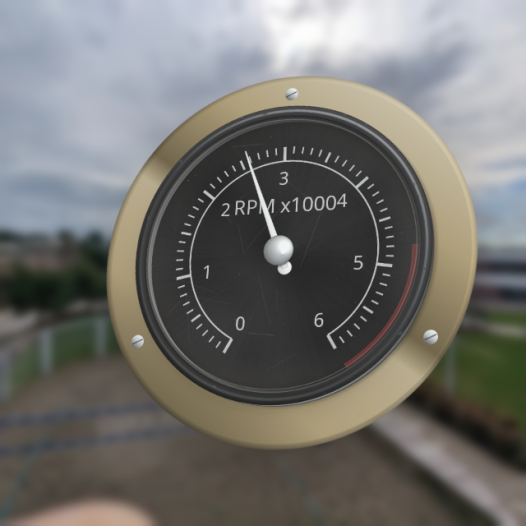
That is 2600 rpm
